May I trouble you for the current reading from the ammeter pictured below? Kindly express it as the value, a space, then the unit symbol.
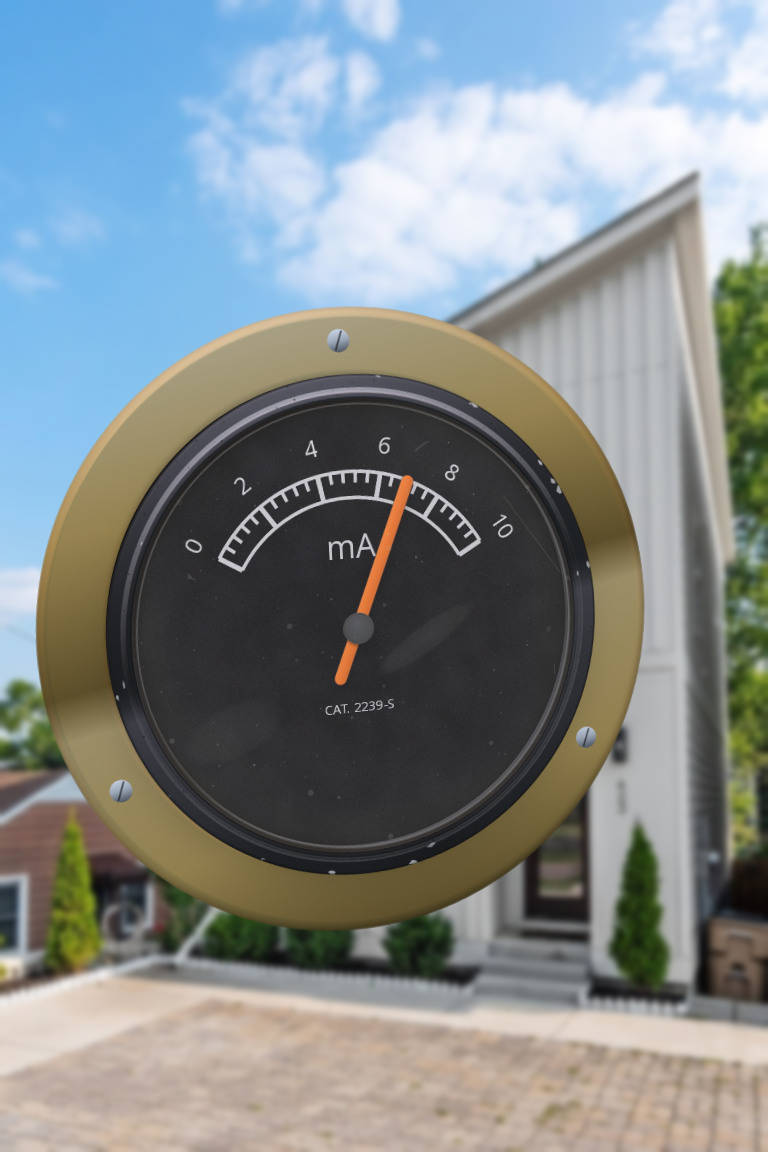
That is 6.8 mA
